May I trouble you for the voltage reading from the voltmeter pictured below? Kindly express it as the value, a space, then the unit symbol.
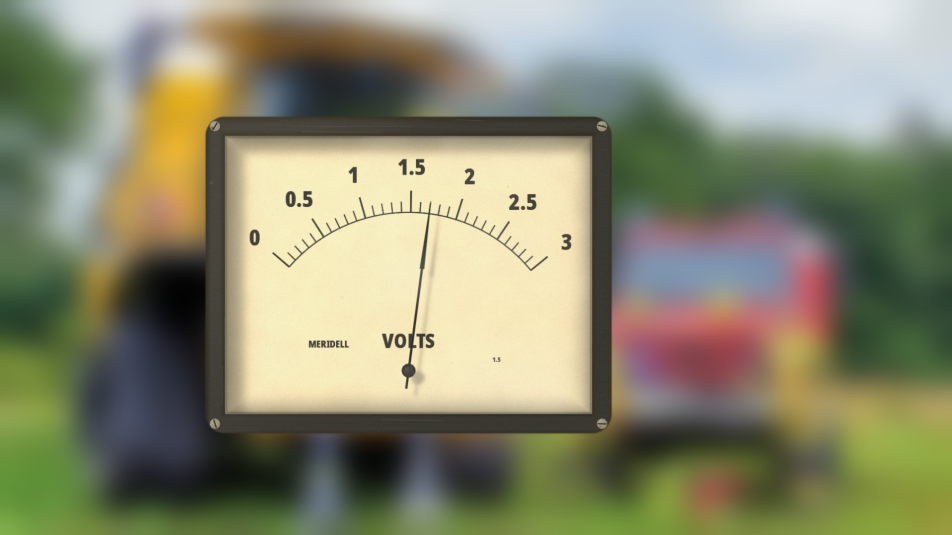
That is 1.7 V
